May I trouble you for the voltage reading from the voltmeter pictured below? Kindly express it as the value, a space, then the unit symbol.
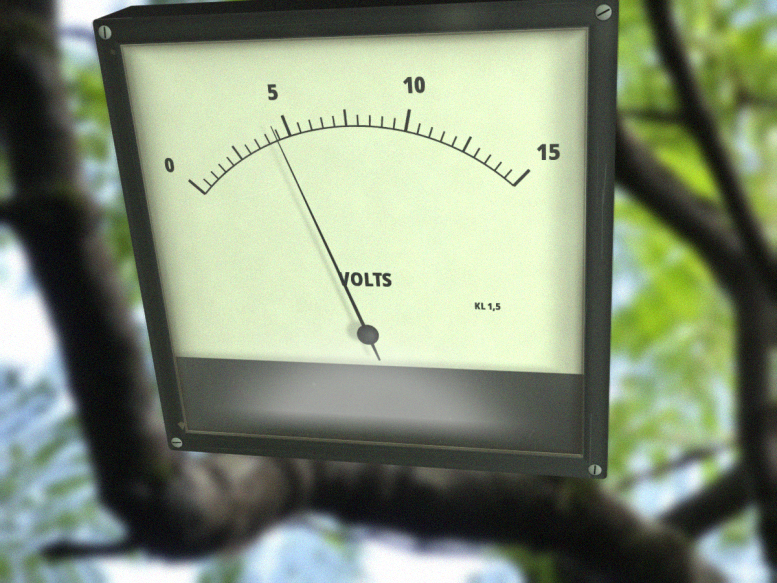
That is 4.5 V
